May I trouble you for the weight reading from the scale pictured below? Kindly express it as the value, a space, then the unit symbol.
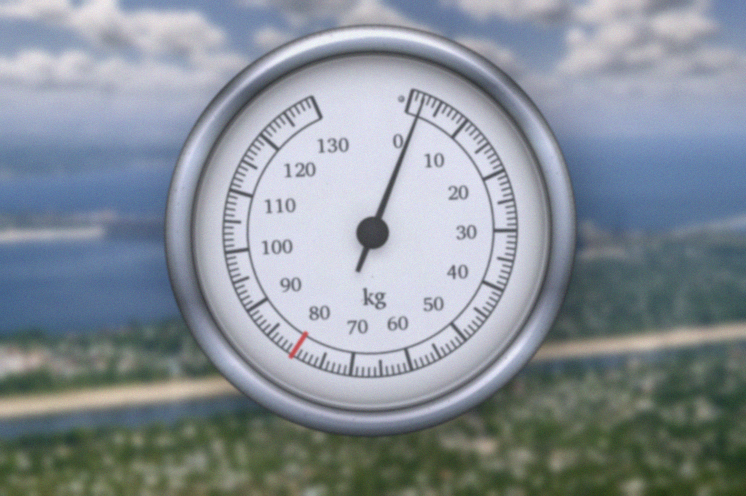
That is 2 kg
